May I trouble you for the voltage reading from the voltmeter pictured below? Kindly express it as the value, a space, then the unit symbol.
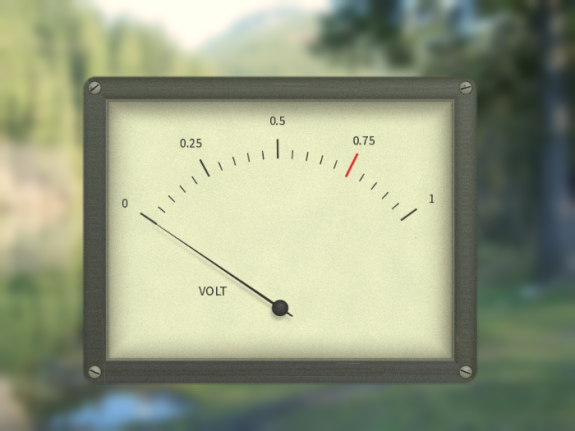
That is 0 V
